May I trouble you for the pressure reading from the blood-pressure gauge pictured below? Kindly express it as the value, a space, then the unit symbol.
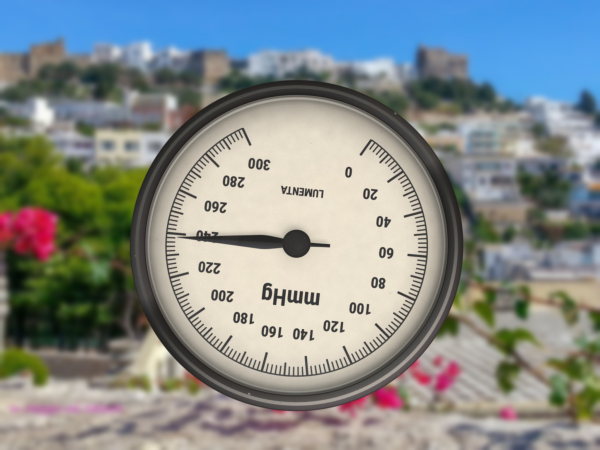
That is 238 mmHg
